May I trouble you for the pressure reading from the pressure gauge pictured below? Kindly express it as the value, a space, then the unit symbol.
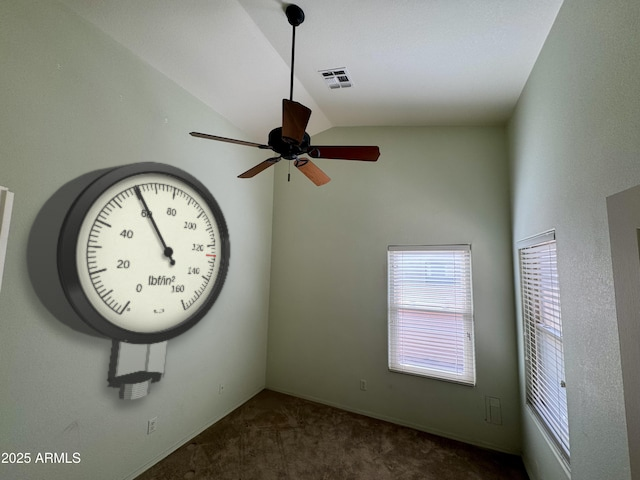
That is 60 psi
